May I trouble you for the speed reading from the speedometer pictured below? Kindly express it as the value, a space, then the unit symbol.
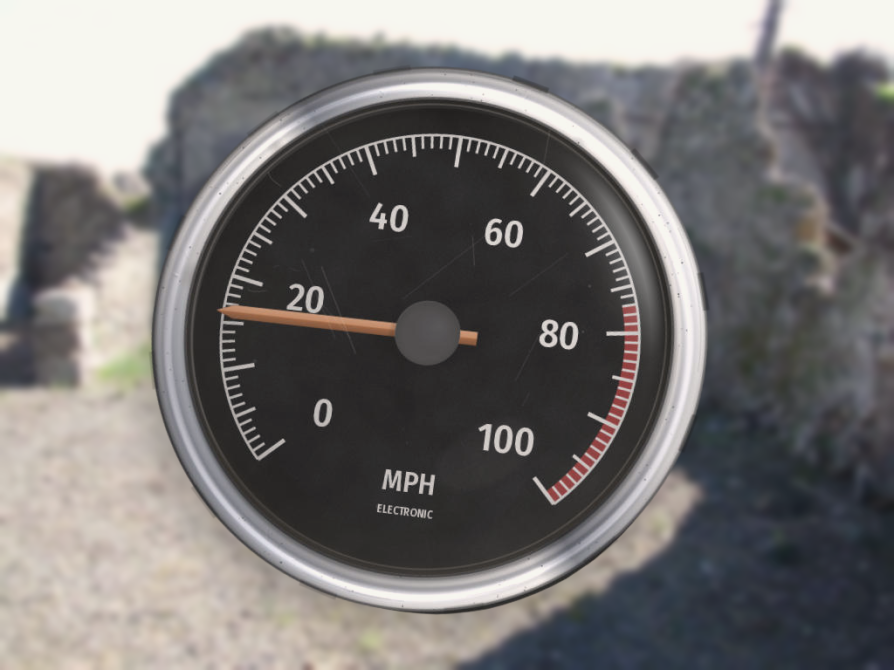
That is 16 mph
